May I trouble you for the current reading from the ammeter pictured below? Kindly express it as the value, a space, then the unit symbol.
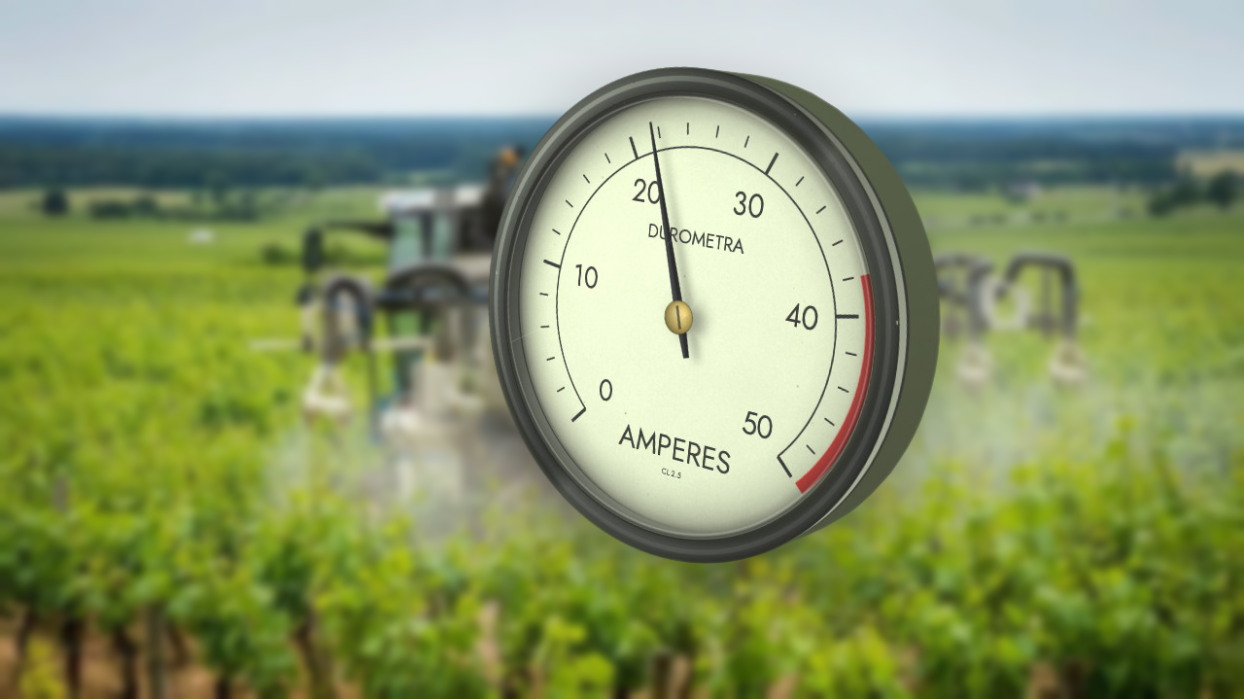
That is 22 A
